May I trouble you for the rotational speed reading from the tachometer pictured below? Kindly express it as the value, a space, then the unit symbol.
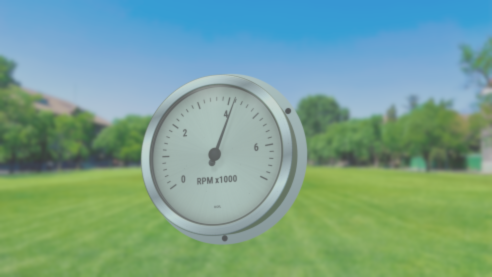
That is 4200 rpm
